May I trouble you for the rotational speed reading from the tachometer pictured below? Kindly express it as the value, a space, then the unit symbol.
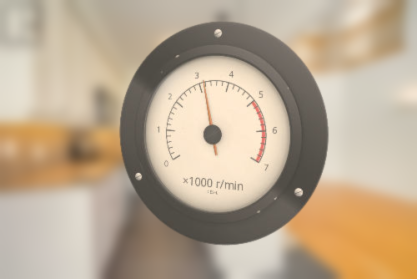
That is 3200 rpm
